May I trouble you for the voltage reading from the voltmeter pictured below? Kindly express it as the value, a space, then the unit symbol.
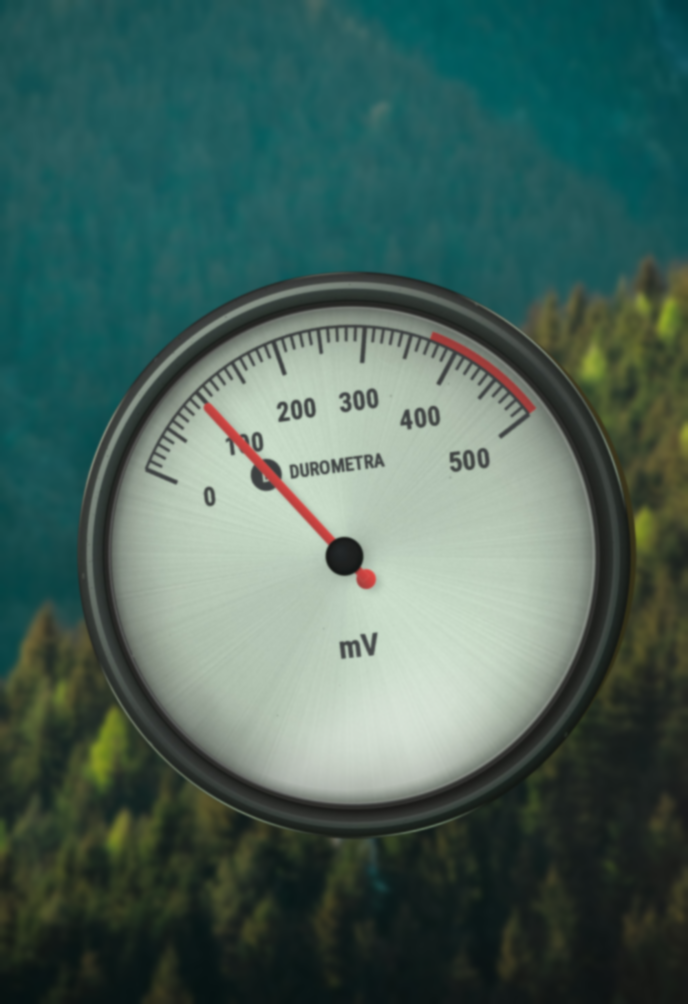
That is 100 mV
